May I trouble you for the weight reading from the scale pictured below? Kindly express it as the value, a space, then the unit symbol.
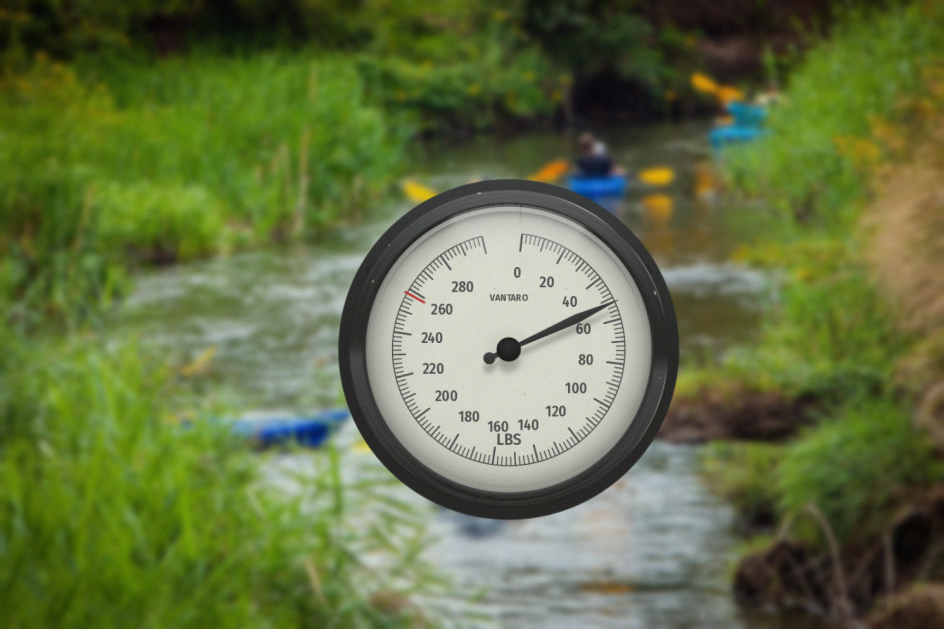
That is 52 lb
